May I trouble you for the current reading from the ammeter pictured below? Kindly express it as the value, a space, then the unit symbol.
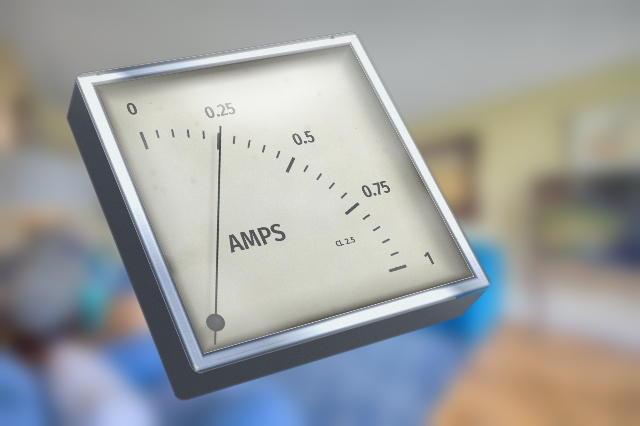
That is 0.25 A
